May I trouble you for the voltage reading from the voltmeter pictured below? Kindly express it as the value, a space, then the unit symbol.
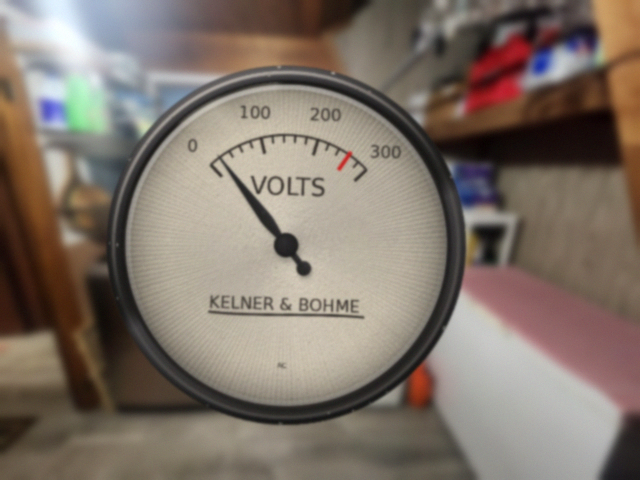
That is 20 V
